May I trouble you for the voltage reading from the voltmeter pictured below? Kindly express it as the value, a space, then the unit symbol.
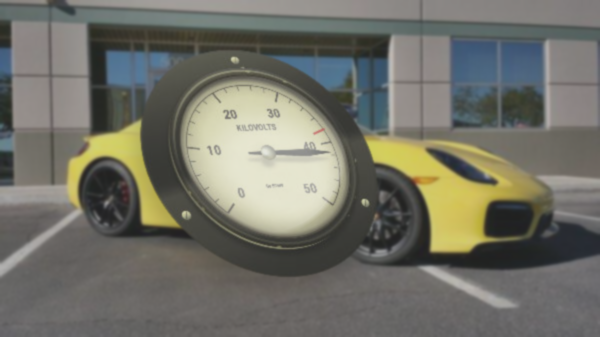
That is 42 kV
